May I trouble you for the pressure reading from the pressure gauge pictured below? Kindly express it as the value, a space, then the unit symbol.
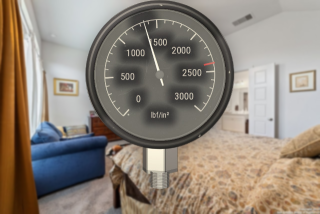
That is 1350 psi
